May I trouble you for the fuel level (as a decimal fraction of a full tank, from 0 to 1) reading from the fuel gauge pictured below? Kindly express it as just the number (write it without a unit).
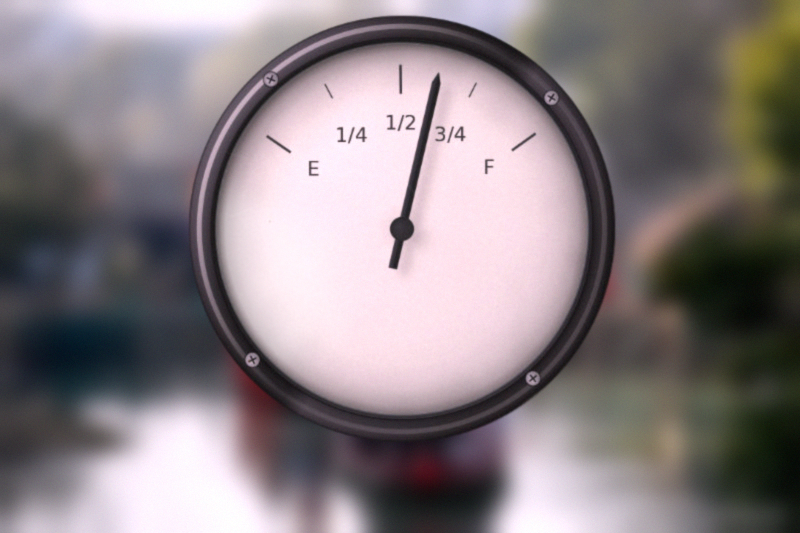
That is 0.625
